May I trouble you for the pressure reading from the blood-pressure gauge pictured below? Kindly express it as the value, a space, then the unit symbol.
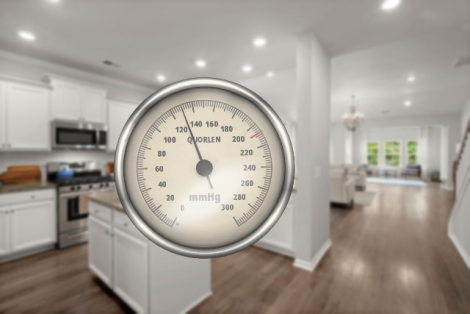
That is 130 mmHg
